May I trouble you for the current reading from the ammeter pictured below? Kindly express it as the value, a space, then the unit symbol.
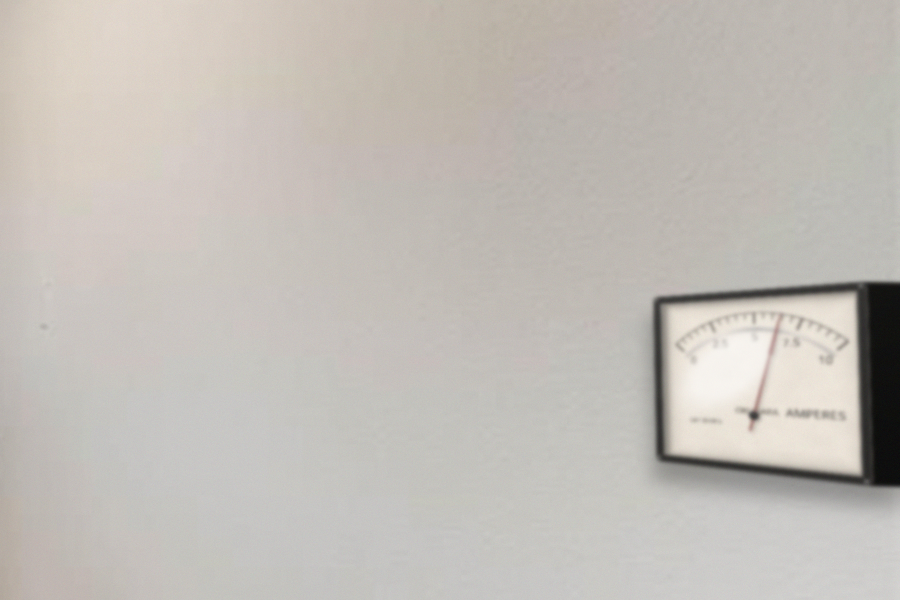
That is 6.5 A
